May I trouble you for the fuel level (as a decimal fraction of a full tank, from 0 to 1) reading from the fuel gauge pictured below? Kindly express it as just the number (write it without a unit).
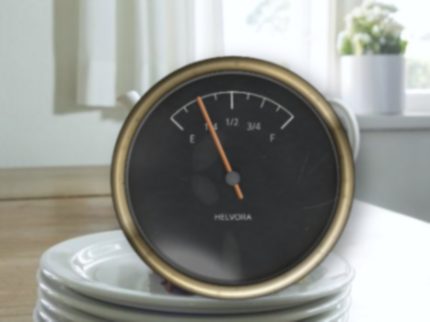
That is 0.25
